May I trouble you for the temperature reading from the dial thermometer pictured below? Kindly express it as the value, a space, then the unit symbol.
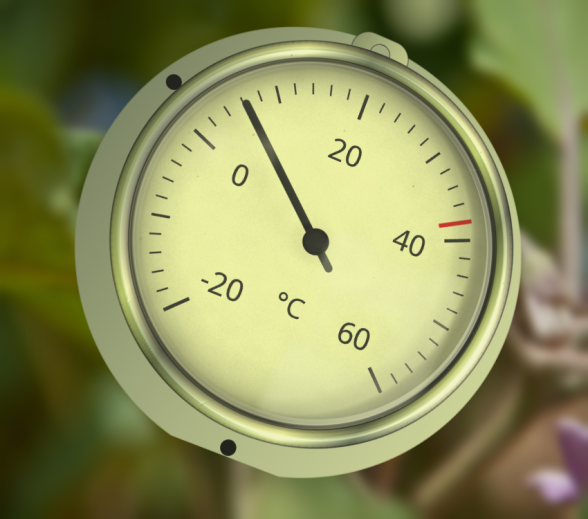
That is 6 °C
